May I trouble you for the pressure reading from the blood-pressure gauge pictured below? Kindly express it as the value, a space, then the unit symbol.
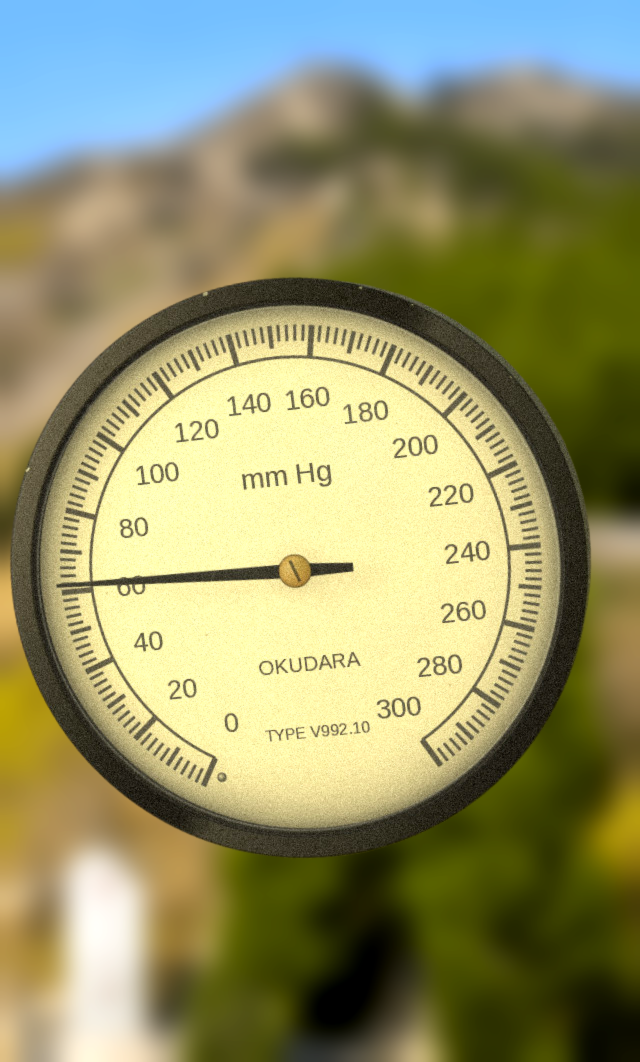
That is 62 mmHg
